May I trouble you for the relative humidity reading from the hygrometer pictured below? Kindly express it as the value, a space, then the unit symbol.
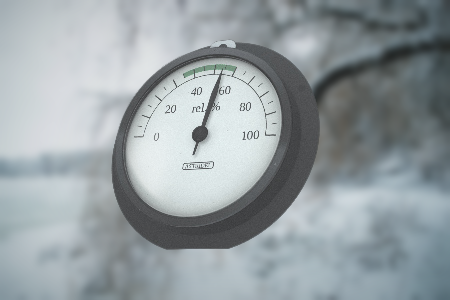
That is 55 %
